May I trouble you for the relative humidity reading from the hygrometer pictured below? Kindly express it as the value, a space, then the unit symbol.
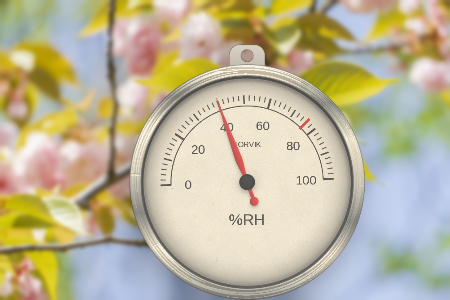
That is 40 %
